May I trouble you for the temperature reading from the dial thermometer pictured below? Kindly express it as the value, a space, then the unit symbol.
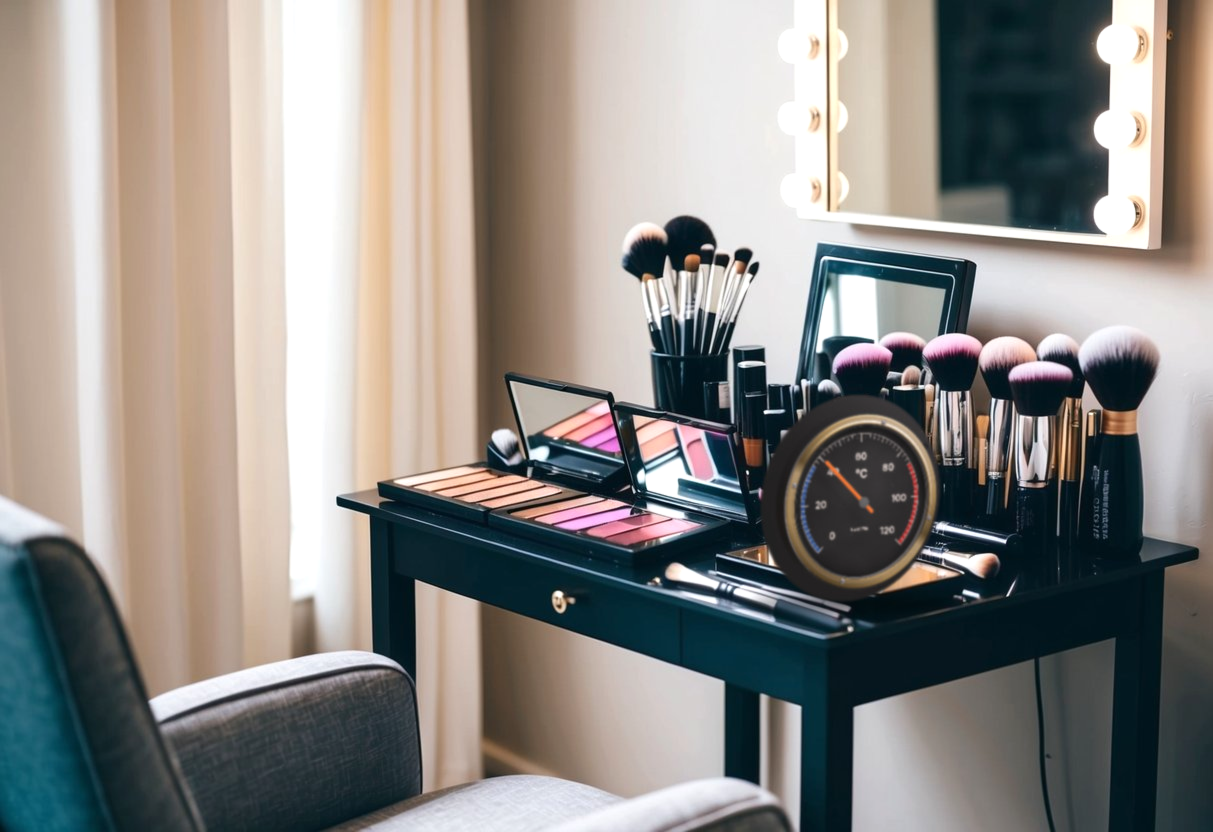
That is 40 °C
